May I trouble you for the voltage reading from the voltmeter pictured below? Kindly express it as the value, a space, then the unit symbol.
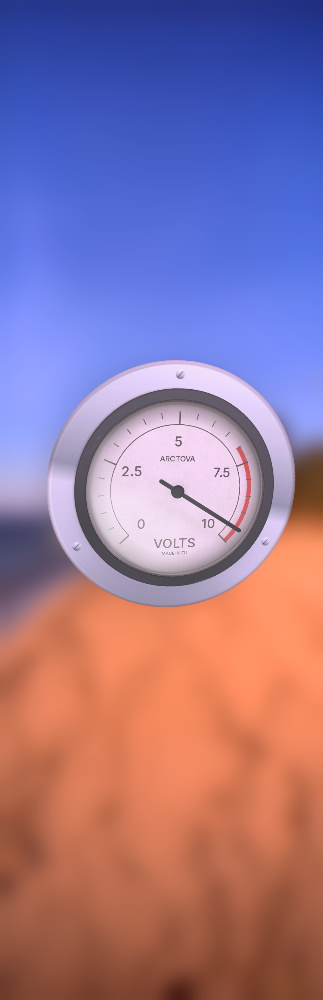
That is 9.5 V
